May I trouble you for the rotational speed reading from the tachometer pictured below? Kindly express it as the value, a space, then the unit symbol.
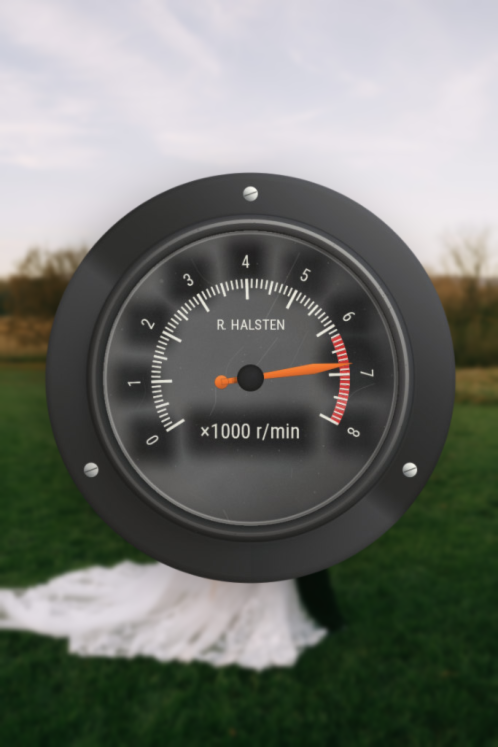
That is 6800 rpm
